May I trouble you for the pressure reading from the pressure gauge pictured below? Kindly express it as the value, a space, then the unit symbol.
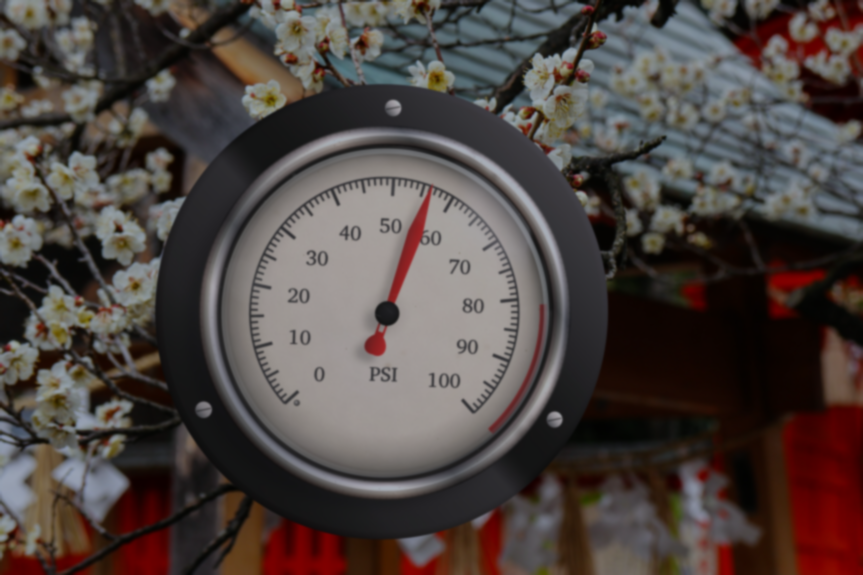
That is 56 psi
